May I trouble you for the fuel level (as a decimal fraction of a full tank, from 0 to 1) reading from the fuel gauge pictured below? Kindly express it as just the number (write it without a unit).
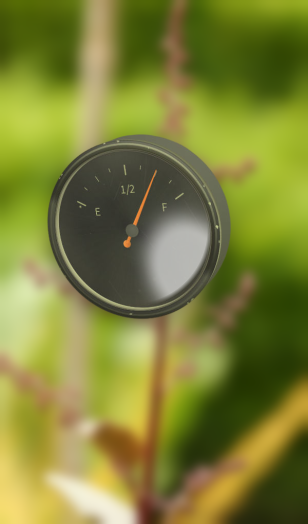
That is 0.75
